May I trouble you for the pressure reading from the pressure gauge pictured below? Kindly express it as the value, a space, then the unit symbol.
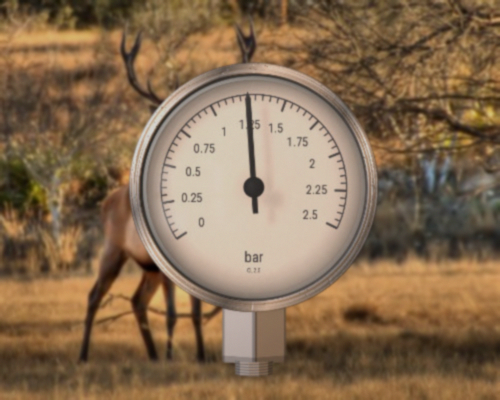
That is 1.25 bar
